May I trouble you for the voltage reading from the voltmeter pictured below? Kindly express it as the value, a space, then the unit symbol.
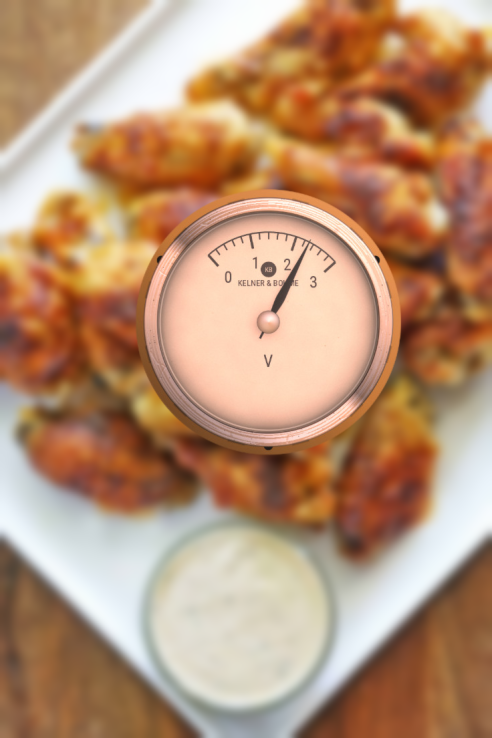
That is 2.3 V
